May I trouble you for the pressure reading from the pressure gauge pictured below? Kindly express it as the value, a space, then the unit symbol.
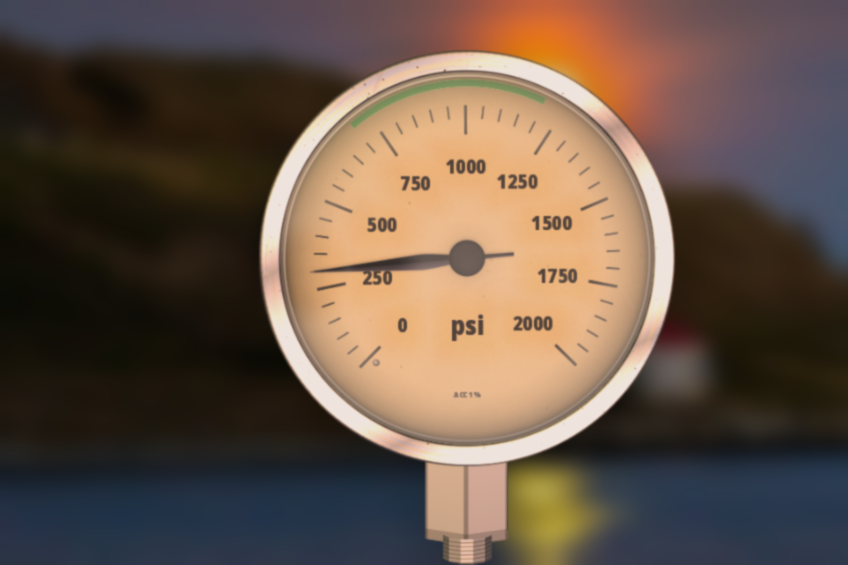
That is 300 psi
